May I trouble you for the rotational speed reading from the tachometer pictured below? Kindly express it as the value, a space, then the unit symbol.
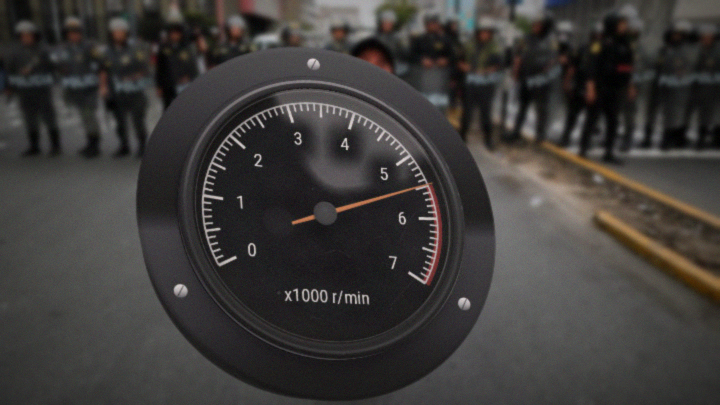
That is 5500 rpm
